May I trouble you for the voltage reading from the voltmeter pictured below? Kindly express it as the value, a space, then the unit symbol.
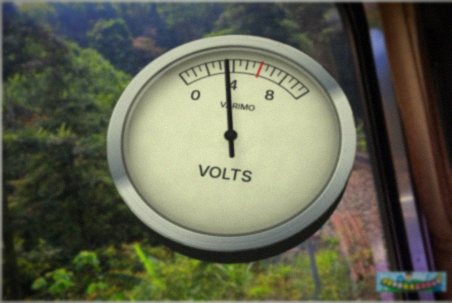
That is 3.5 V
